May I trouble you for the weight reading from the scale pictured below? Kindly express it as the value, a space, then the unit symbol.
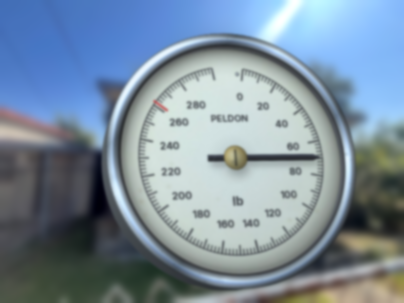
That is 70 lb
